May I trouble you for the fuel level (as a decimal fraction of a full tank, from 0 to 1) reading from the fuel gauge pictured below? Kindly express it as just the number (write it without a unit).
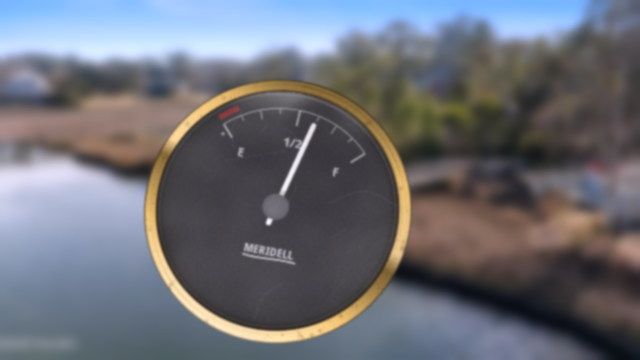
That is 0.625
